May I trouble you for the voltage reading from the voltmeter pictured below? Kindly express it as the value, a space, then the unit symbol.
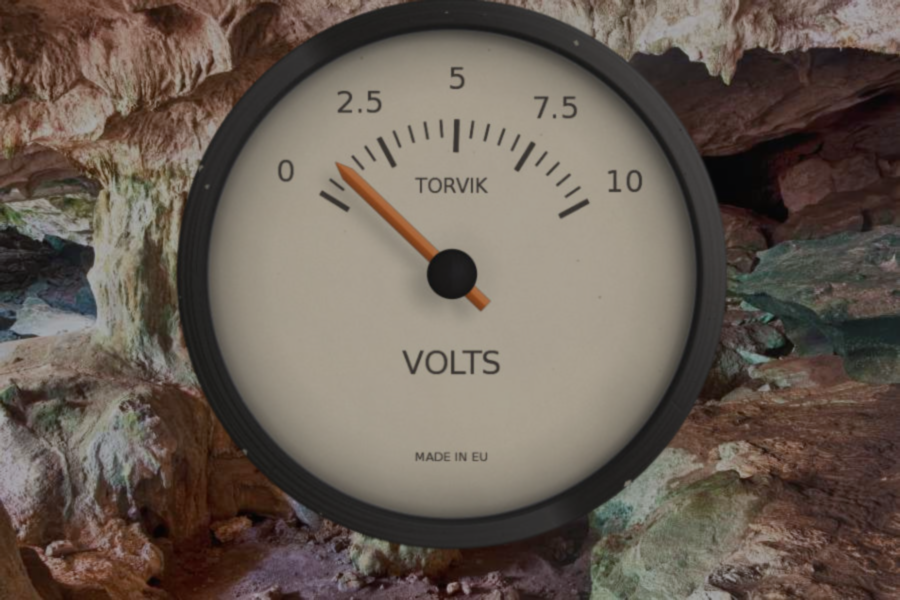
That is 1 V
